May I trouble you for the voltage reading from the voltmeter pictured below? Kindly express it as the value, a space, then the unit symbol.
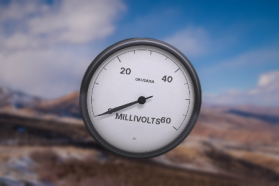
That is 0 mV
